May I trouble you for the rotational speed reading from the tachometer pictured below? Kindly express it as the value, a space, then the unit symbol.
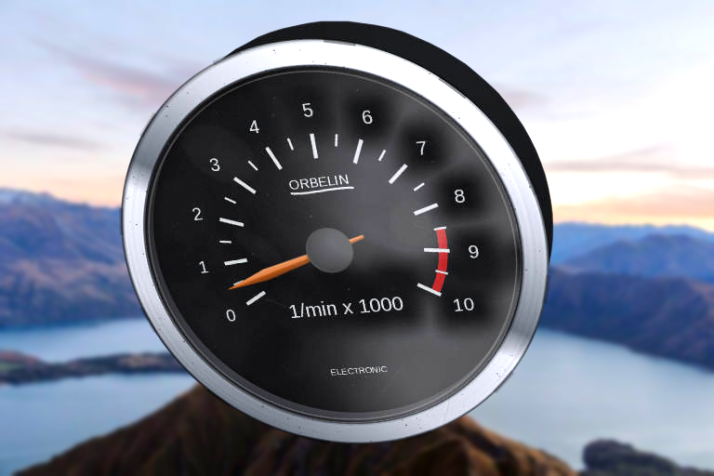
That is 500 rpm
